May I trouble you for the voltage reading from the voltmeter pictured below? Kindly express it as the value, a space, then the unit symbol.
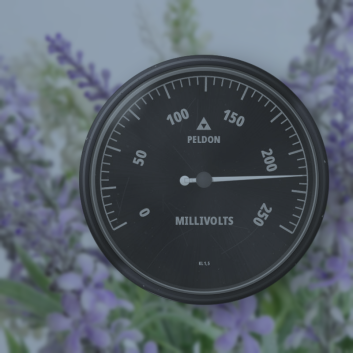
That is 215 mV
